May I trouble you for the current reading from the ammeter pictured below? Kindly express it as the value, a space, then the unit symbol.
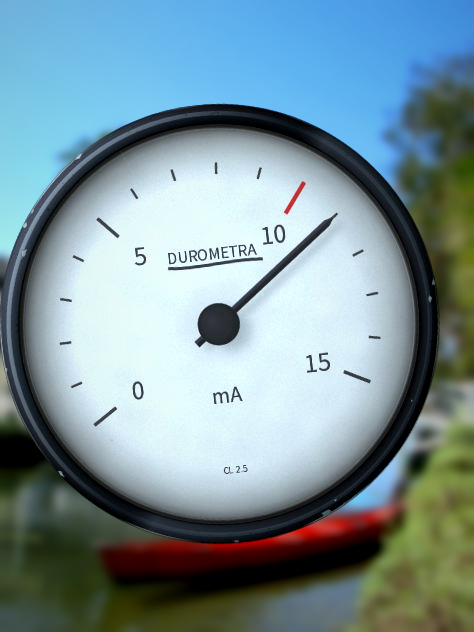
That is 11 mA
